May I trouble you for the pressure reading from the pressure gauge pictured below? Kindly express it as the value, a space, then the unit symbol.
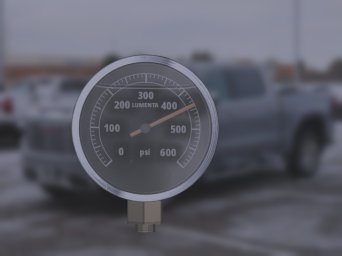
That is 440 psi
